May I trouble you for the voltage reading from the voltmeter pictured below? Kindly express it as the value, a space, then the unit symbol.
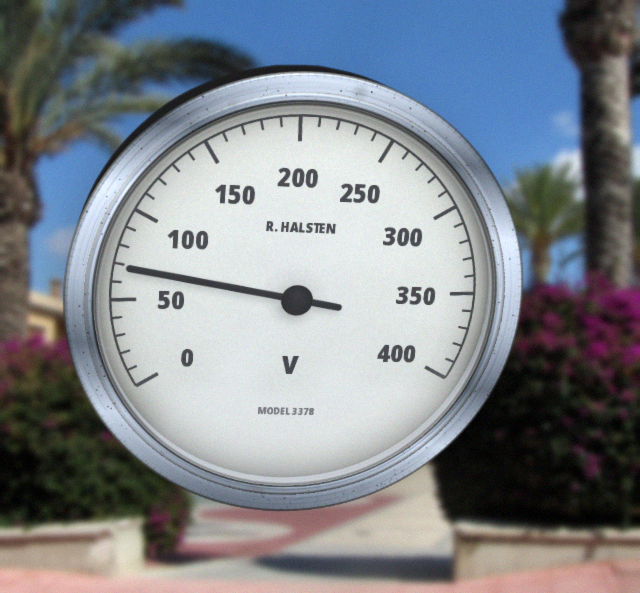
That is 70 V
